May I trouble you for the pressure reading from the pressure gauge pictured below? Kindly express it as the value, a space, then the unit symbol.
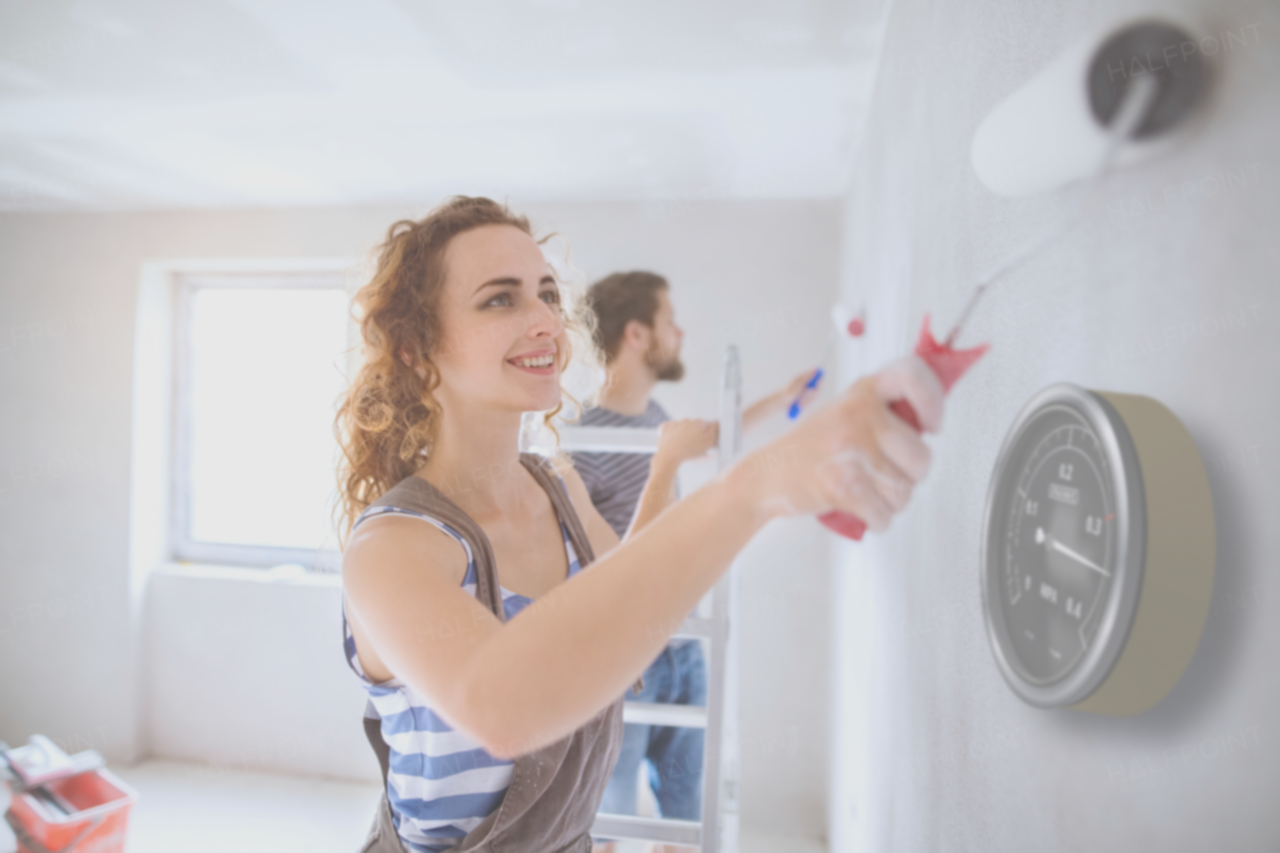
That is 0.34 MPa
